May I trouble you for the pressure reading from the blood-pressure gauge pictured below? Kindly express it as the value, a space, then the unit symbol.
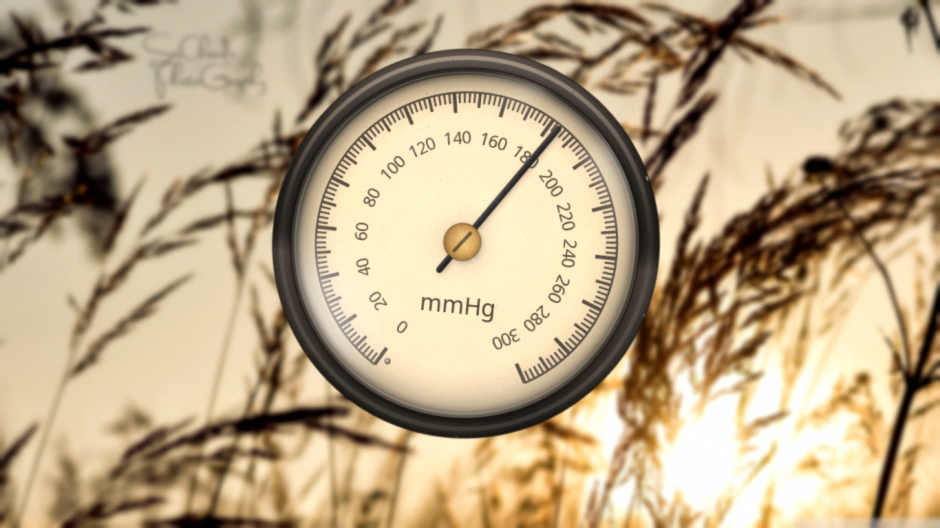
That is 184 mmHg
